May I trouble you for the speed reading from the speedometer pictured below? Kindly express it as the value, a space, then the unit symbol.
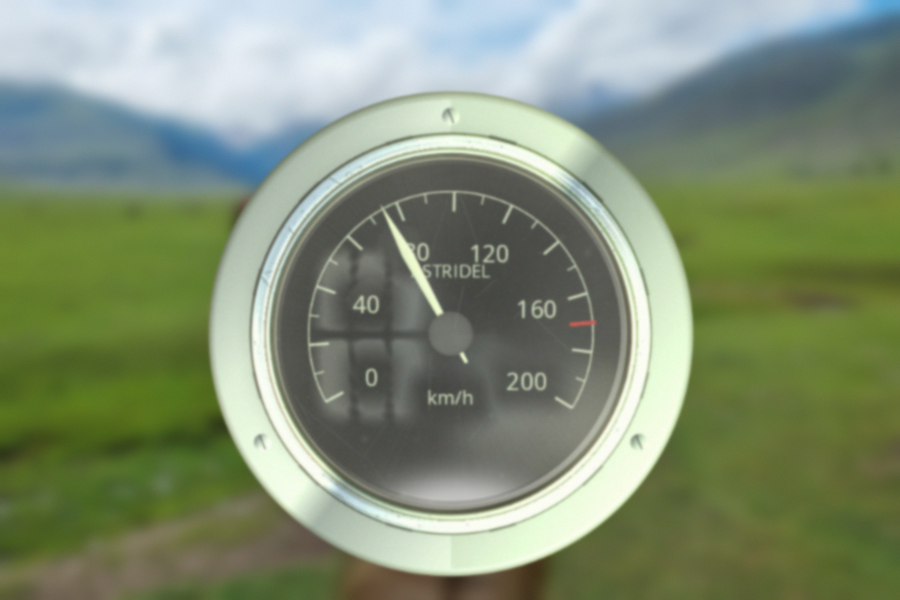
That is 75 km/h
